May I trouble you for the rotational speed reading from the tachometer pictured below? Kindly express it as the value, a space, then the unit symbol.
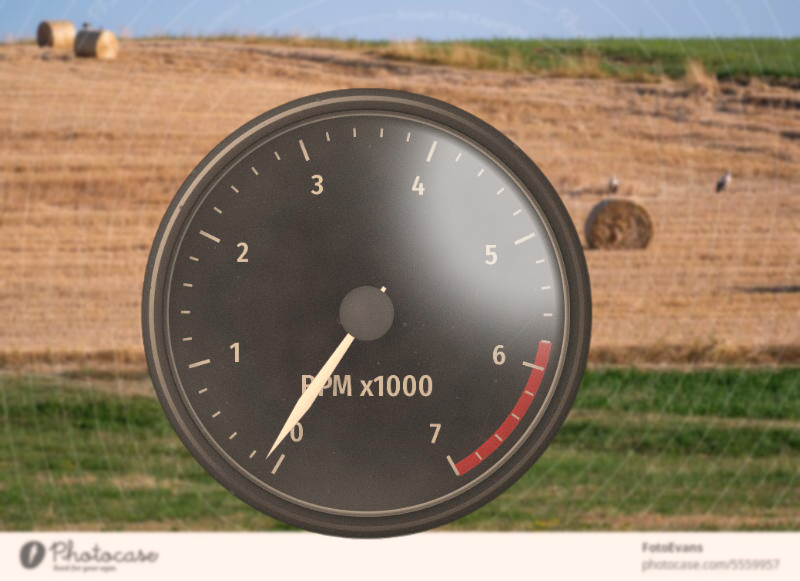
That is 100 rpm
